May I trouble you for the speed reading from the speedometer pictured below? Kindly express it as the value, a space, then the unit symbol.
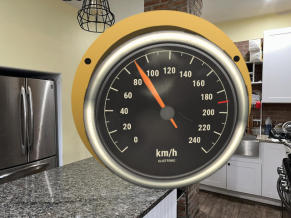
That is 90 km/h
